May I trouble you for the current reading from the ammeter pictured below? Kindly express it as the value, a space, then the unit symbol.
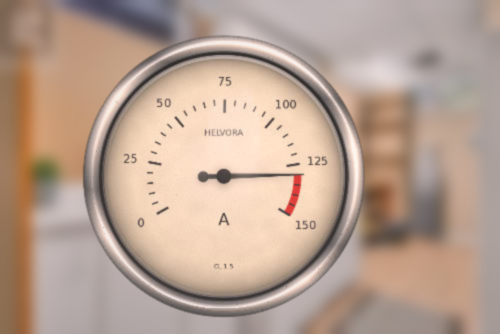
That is 130 A
